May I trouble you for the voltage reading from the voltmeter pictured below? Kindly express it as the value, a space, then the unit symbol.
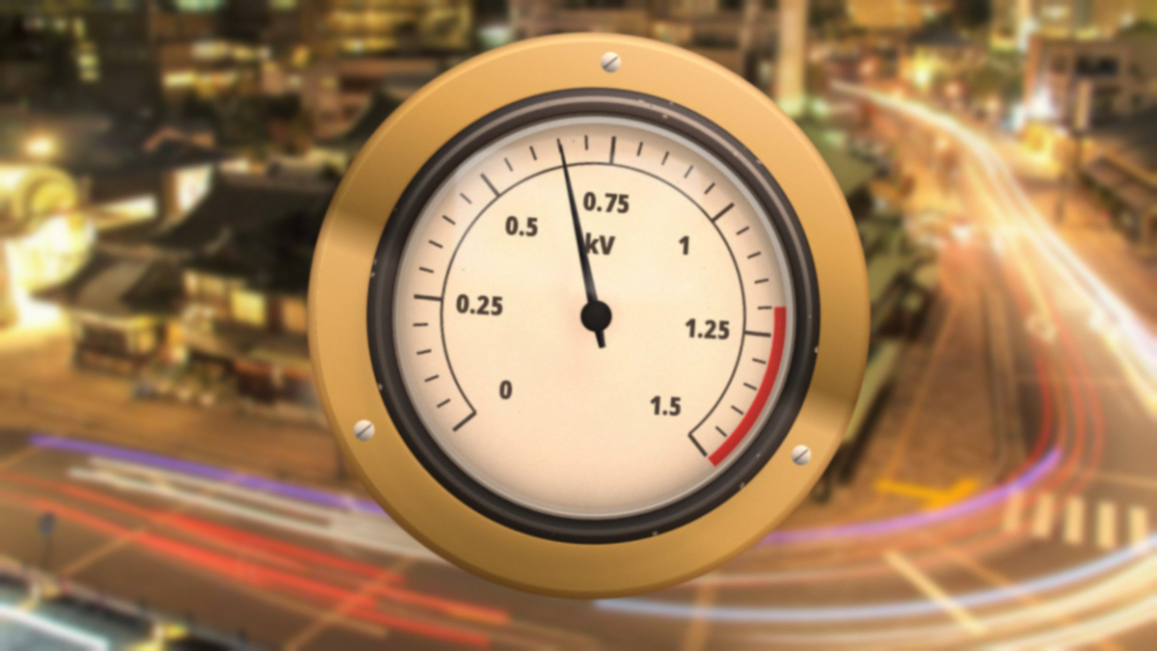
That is 0.65 kV
